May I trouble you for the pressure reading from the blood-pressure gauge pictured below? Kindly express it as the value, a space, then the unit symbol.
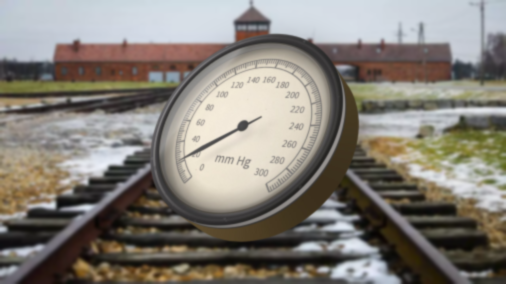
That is 20 mmHg
